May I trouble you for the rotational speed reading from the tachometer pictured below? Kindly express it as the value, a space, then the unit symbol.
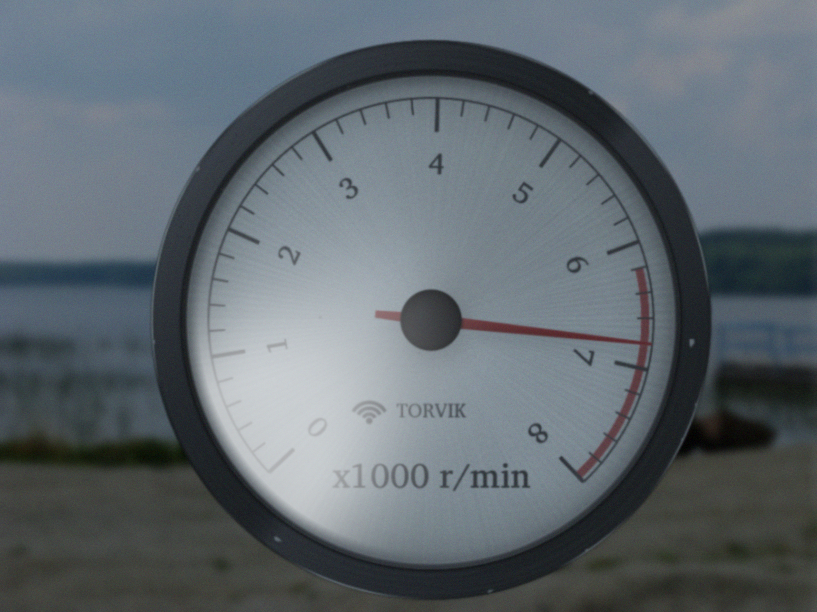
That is 6800 rpm
